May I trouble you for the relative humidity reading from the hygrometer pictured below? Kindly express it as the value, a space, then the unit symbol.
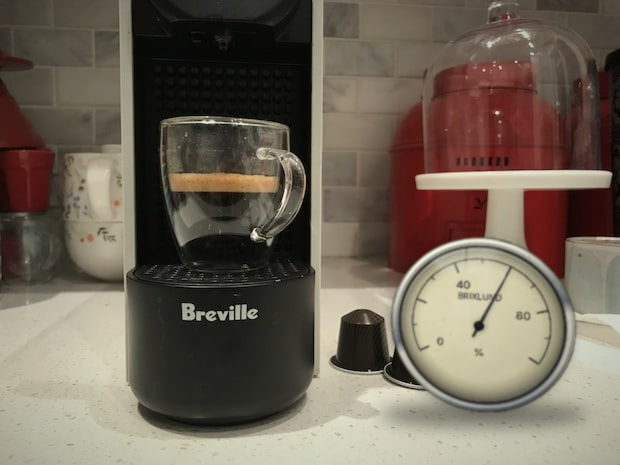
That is 60 %
